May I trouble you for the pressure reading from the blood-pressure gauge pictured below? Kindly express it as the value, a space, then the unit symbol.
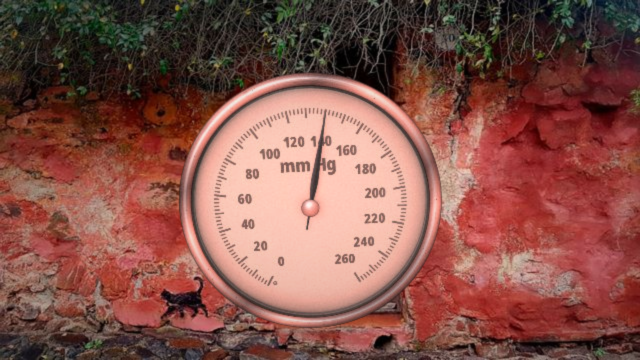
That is 140 mmHg
